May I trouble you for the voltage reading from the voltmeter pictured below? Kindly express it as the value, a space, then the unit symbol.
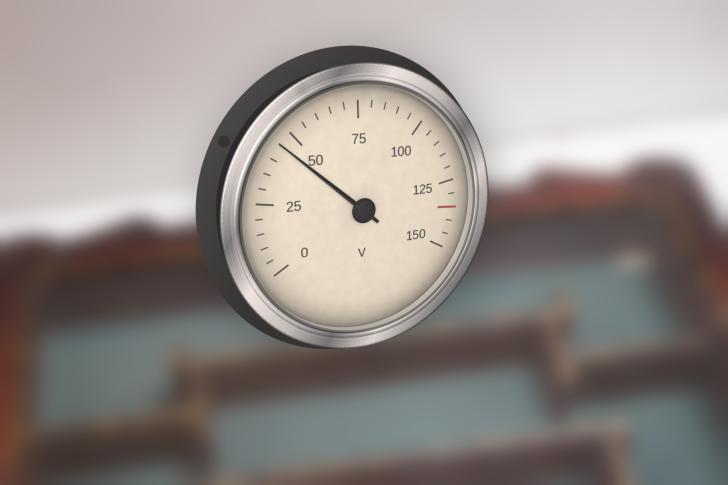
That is 45 V
